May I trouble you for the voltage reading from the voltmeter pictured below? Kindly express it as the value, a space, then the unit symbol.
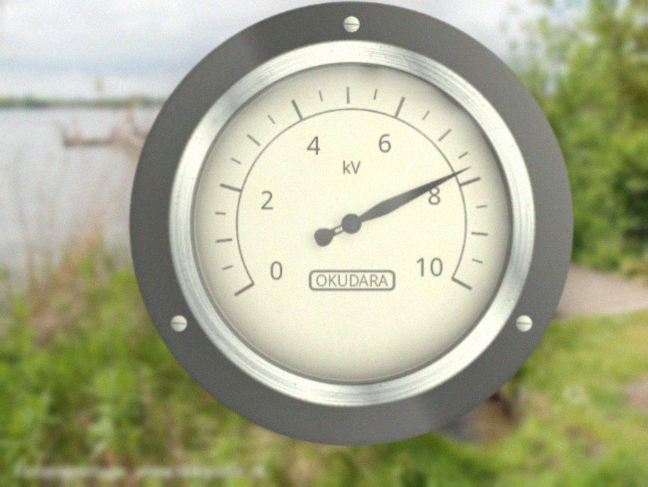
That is 7.75 kV
